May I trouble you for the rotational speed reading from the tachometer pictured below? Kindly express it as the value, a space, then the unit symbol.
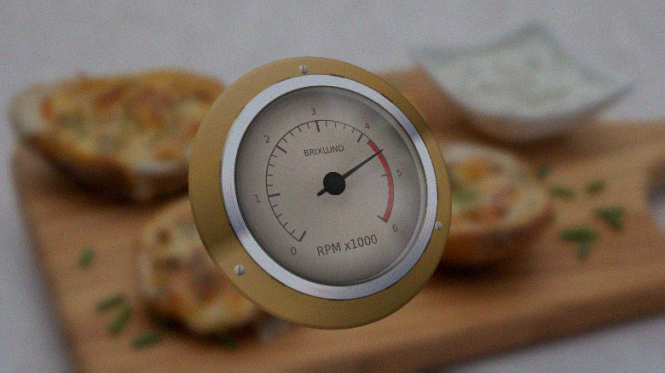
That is 4500 rpm
